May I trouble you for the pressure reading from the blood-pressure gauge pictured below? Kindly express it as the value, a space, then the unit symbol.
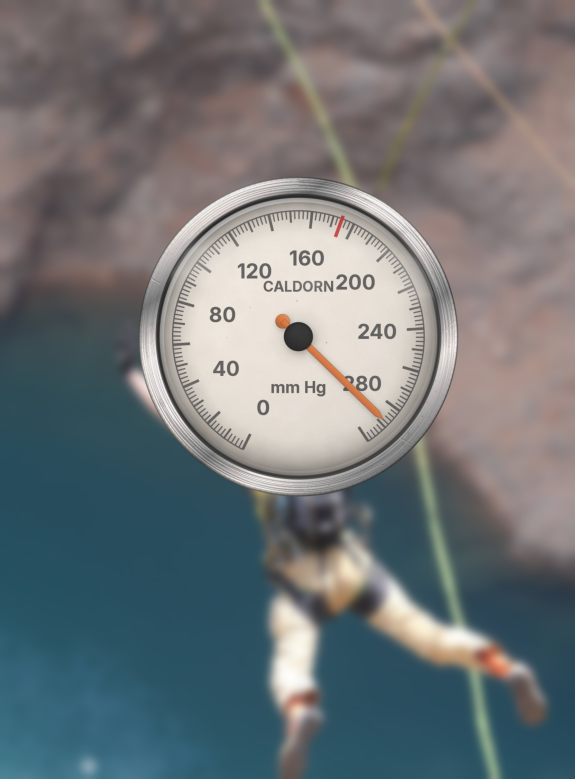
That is 288 mmHg
